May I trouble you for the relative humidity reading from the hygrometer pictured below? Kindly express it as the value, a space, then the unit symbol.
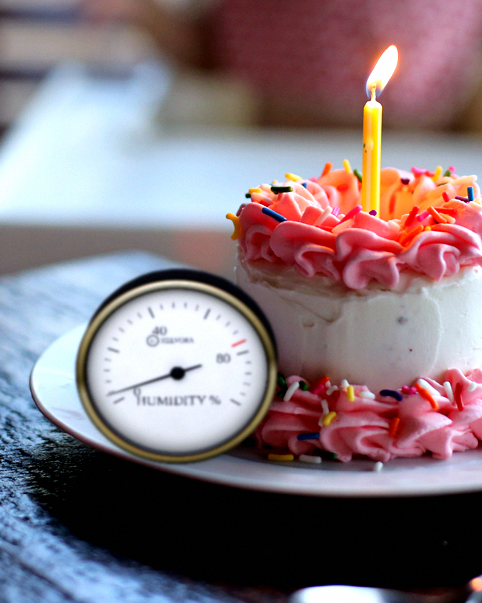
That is 4 %
